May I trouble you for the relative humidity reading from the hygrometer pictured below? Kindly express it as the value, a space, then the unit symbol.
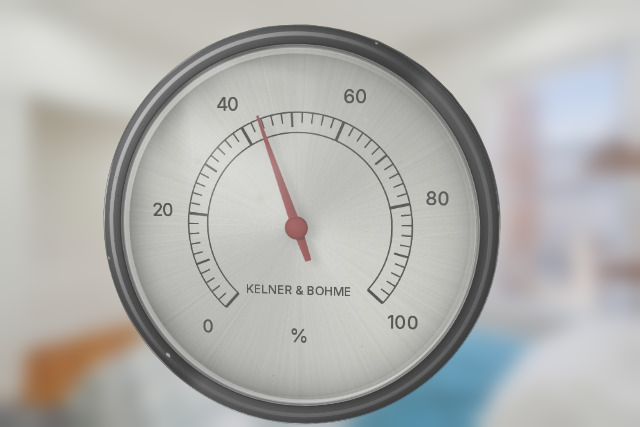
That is 44 %
